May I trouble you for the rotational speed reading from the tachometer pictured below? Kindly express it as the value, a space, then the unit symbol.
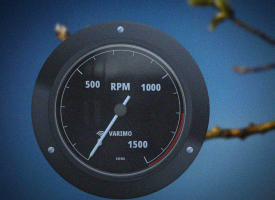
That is 0 rpm
